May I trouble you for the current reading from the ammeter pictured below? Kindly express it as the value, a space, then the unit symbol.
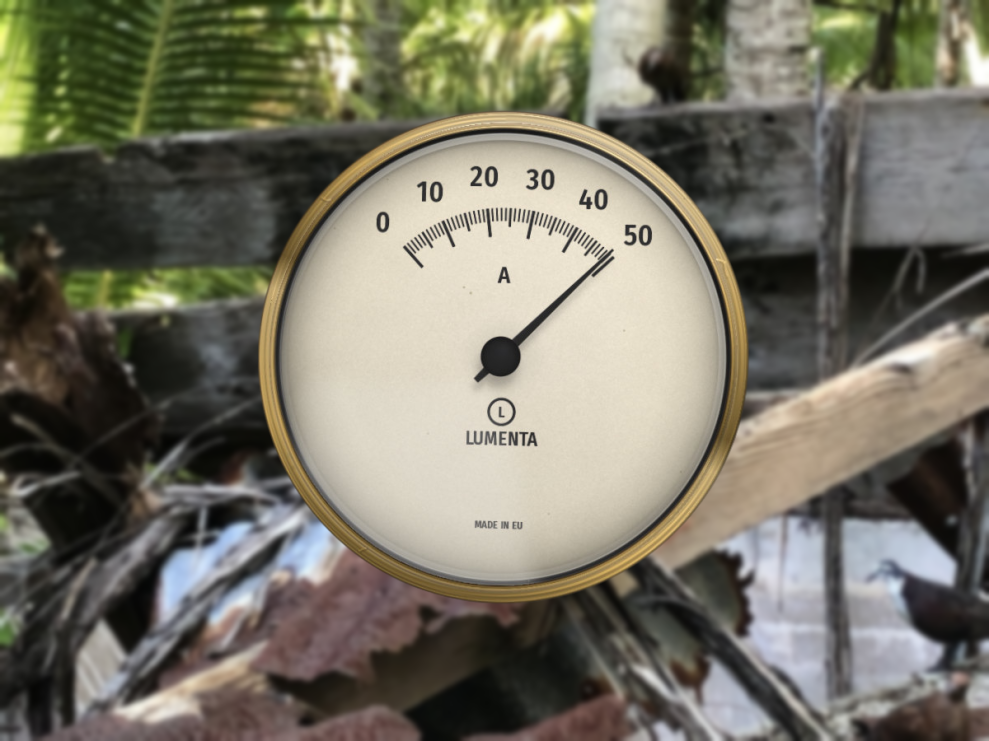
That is 49 A
